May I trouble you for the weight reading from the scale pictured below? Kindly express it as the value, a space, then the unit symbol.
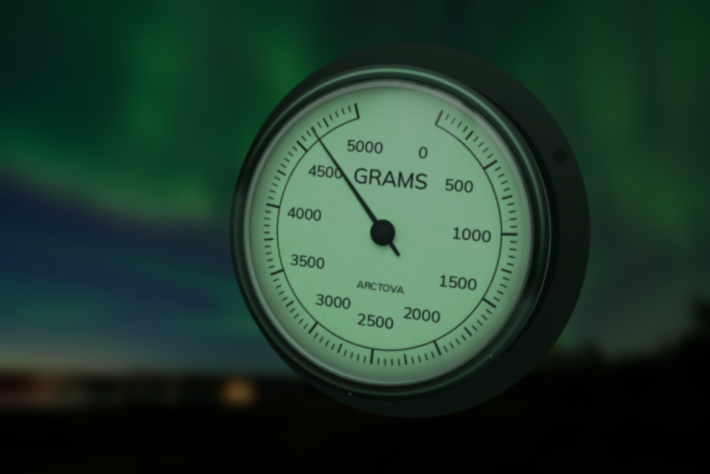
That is 4650 g
